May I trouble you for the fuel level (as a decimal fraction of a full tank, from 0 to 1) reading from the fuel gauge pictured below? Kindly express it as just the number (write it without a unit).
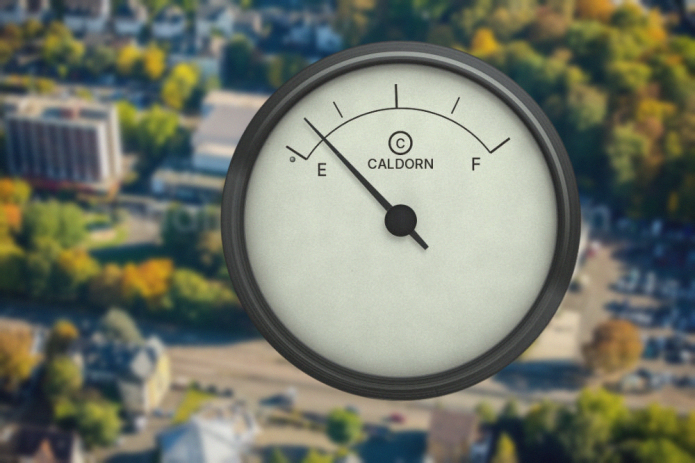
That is 0.125
